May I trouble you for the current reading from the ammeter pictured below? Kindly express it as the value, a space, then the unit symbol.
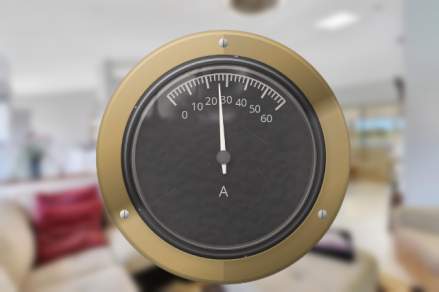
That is 26 A
